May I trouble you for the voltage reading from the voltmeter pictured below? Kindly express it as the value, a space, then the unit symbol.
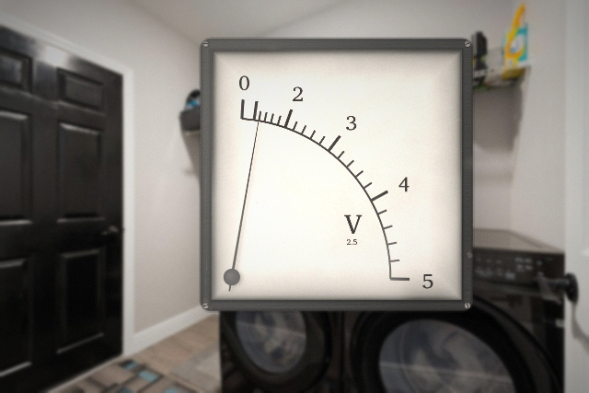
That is 1.2 V
